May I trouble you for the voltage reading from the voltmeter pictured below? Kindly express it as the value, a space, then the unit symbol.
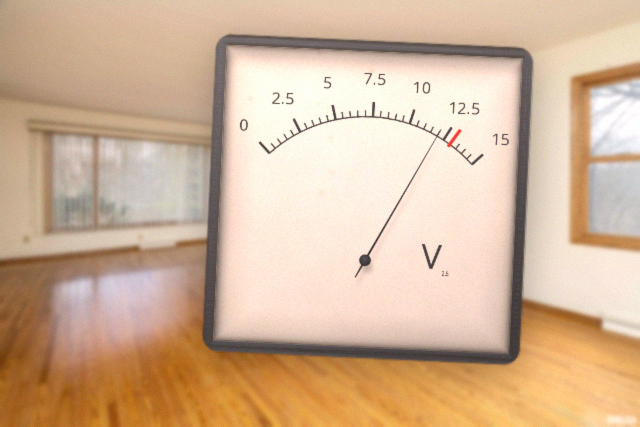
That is 12 V
